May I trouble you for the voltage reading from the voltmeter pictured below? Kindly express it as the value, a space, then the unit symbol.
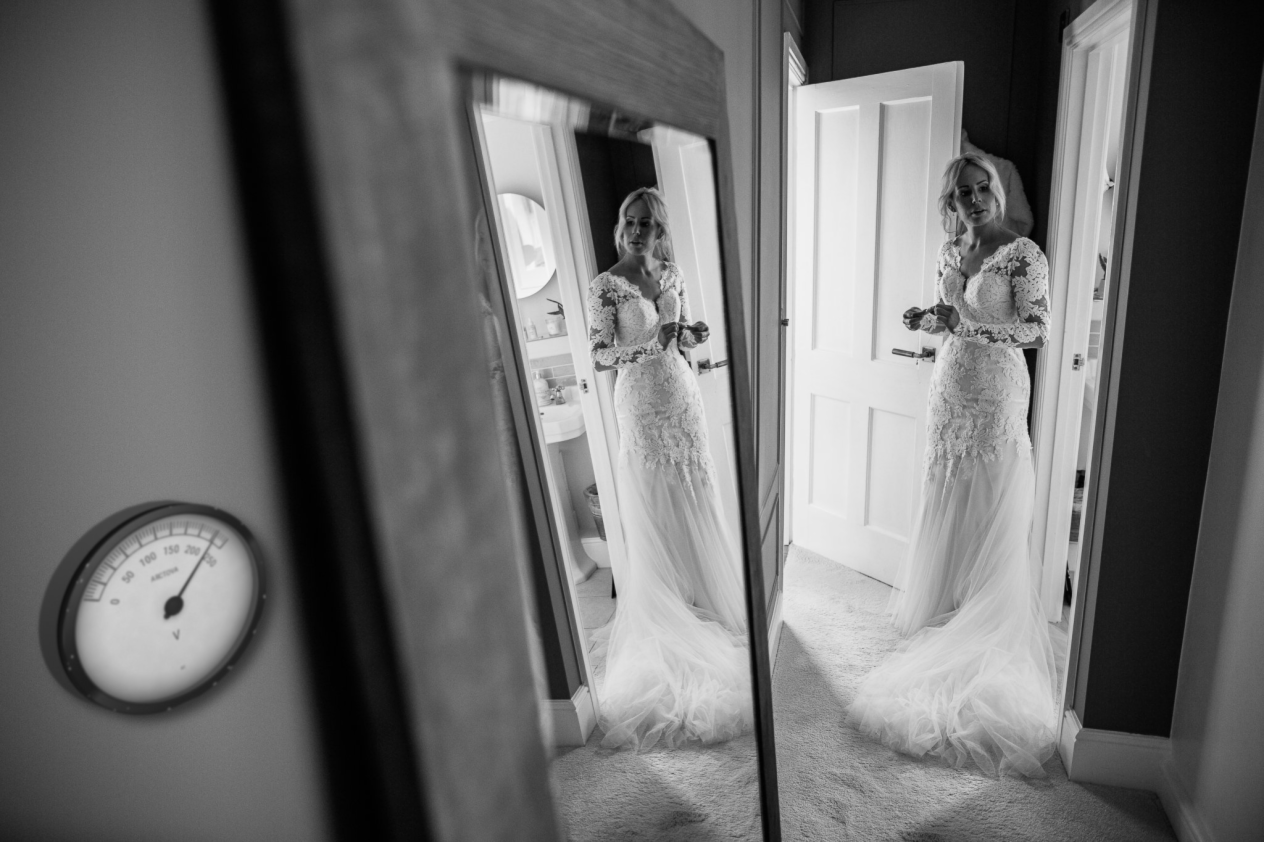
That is 225 V
